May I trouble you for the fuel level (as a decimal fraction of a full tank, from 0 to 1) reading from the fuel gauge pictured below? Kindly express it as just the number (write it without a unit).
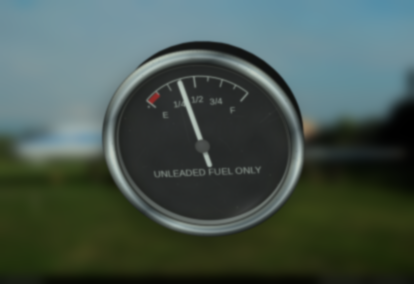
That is 0.375
